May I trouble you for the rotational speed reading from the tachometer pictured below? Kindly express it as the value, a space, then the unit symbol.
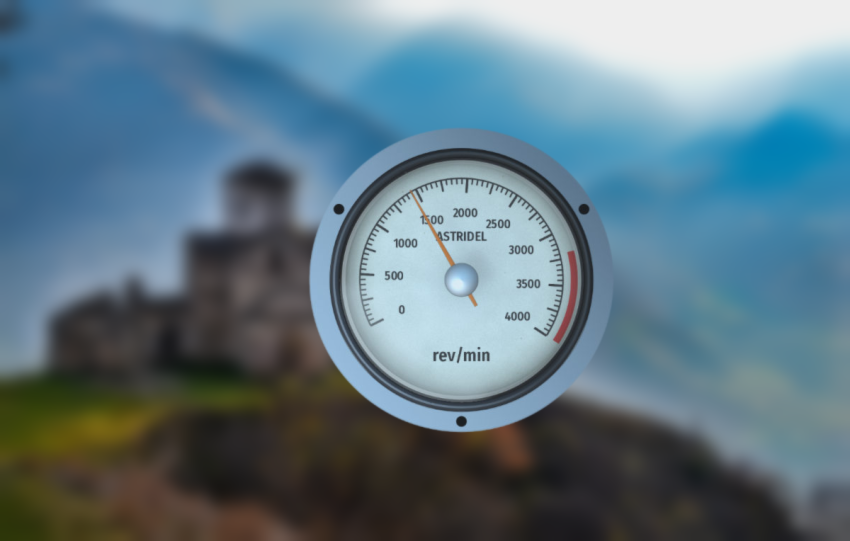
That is 1450 rpm
